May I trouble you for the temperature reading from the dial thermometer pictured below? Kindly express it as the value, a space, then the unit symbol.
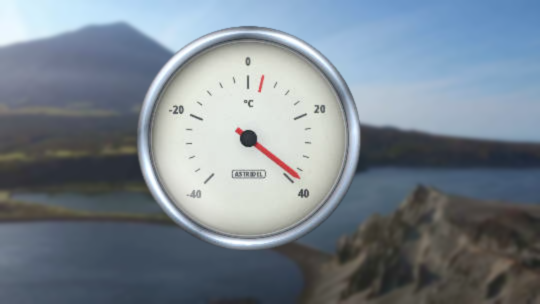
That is 38 °C
